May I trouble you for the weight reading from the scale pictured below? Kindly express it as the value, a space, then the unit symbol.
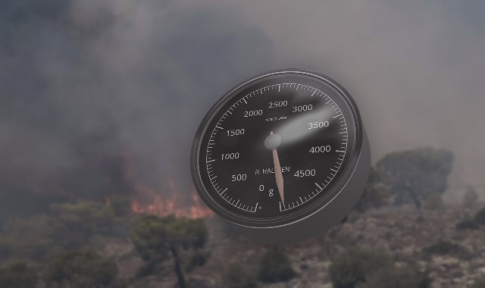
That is 4950 g
